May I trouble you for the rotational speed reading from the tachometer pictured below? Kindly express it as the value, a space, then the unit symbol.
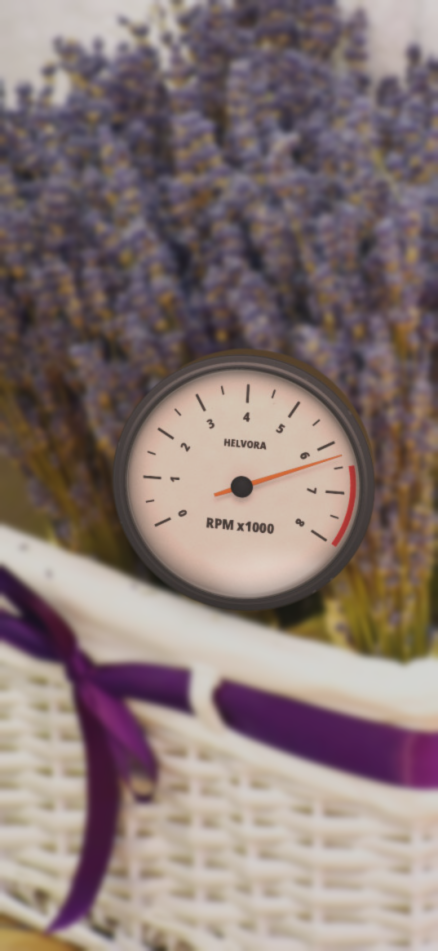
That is 6250 rpm
